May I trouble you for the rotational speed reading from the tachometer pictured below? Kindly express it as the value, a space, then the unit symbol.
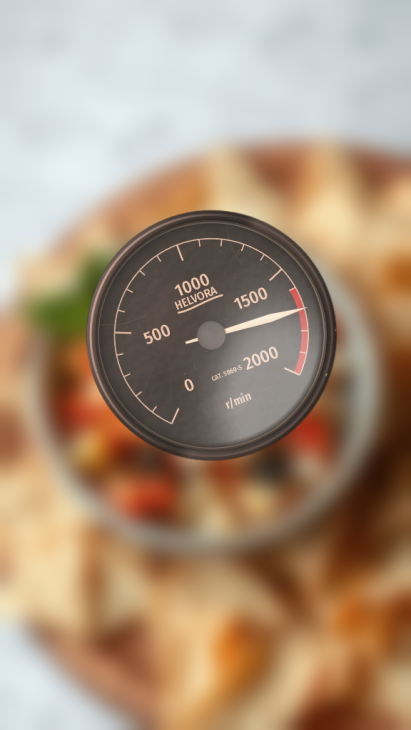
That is 1700 rpm
